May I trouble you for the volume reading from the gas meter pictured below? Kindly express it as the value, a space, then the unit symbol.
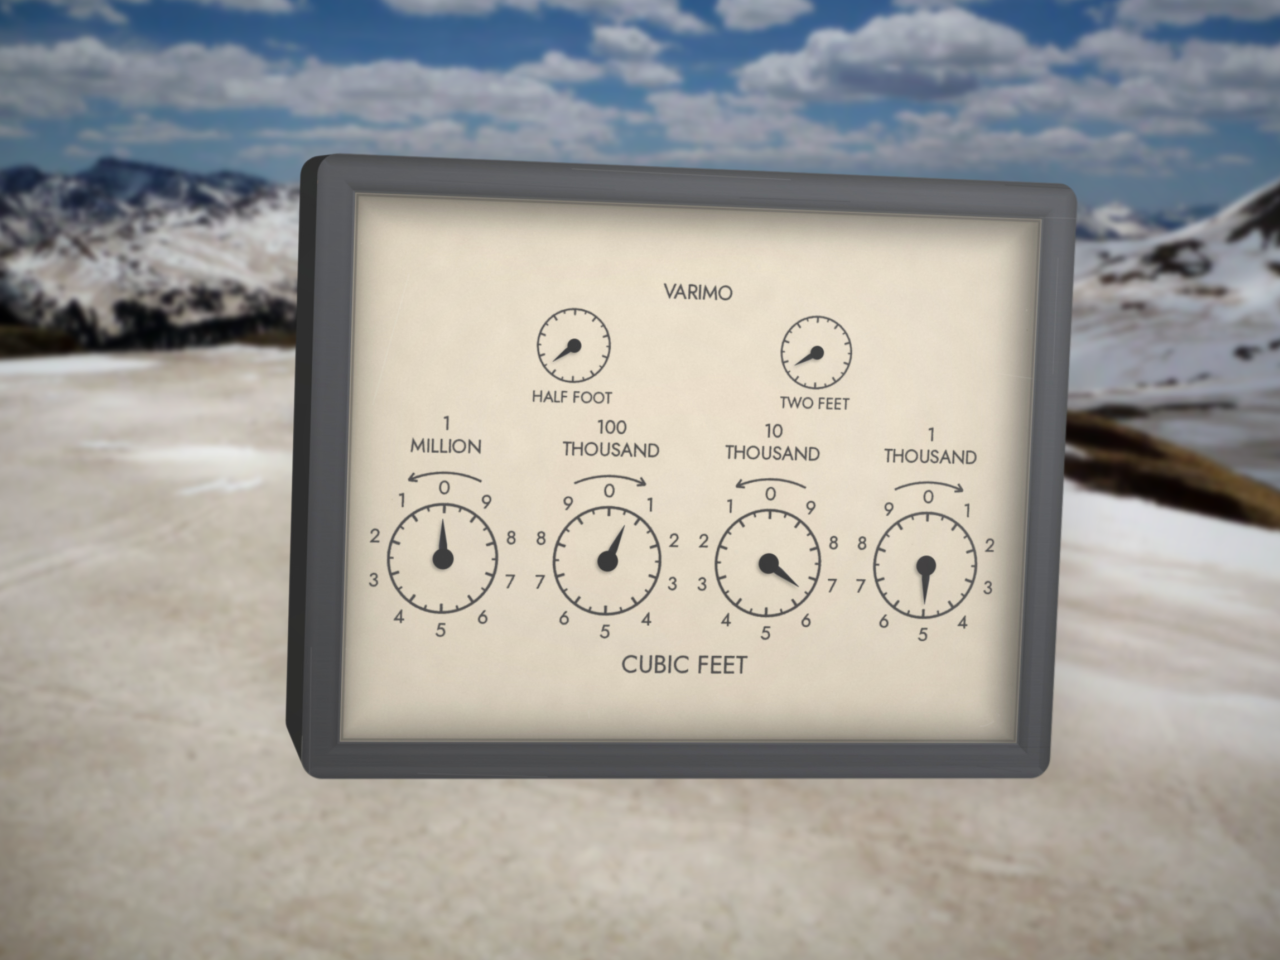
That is 6500 ft³
